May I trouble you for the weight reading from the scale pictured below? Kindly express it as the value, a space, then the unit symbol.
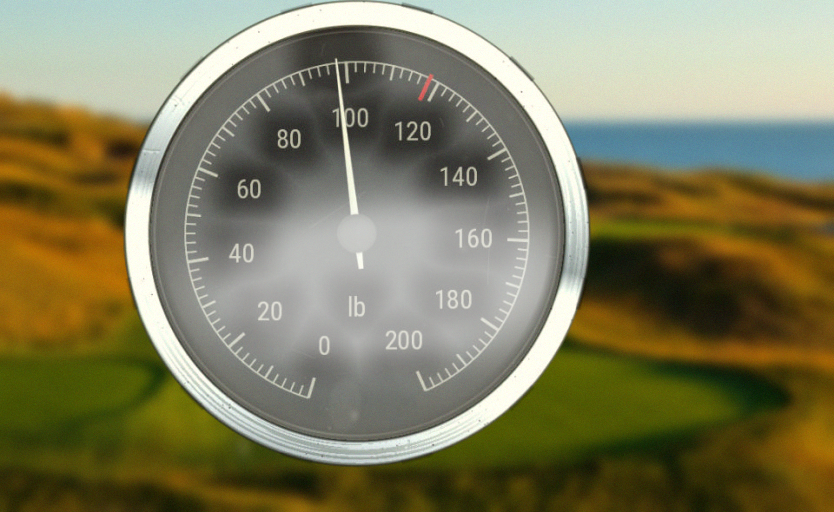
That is 98 lb
